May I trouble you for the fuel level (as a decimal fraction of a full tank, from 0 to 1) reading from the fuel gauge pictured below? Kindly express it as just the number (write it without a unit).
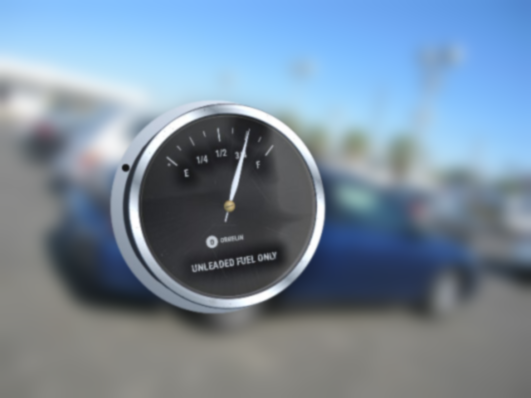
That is 0.75
